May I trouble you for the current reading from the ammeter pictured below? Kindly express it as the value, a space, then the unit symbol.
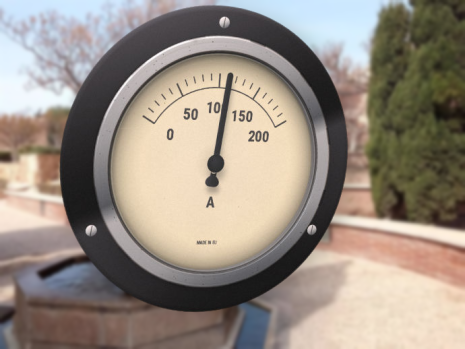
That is 110 A
